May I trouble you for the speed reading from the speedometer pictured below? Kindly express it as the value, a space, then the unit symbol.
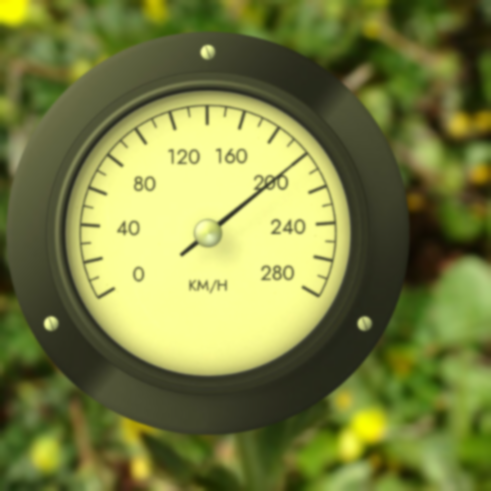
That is 200 km/h
